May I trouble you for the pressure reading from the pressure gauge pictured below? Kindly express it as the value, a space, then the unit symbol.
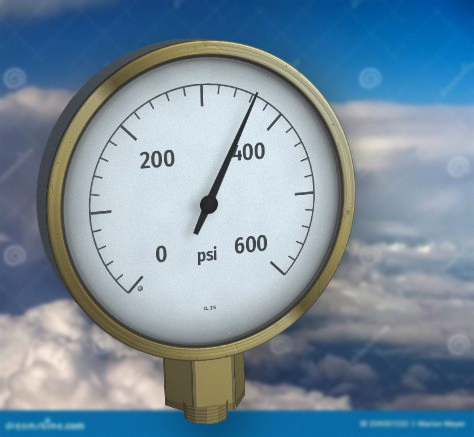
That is 360 psi
